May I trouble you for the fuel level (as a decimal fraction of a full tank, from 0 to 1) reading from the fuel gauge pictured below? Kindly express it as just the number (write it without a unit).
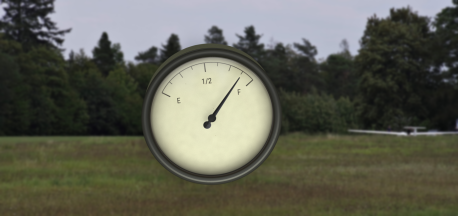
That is 0.875
